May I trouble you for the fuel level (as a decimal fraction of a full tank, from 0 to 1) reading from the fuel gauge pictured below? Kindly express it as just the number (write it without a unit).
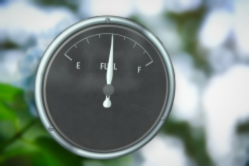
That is 0.5
